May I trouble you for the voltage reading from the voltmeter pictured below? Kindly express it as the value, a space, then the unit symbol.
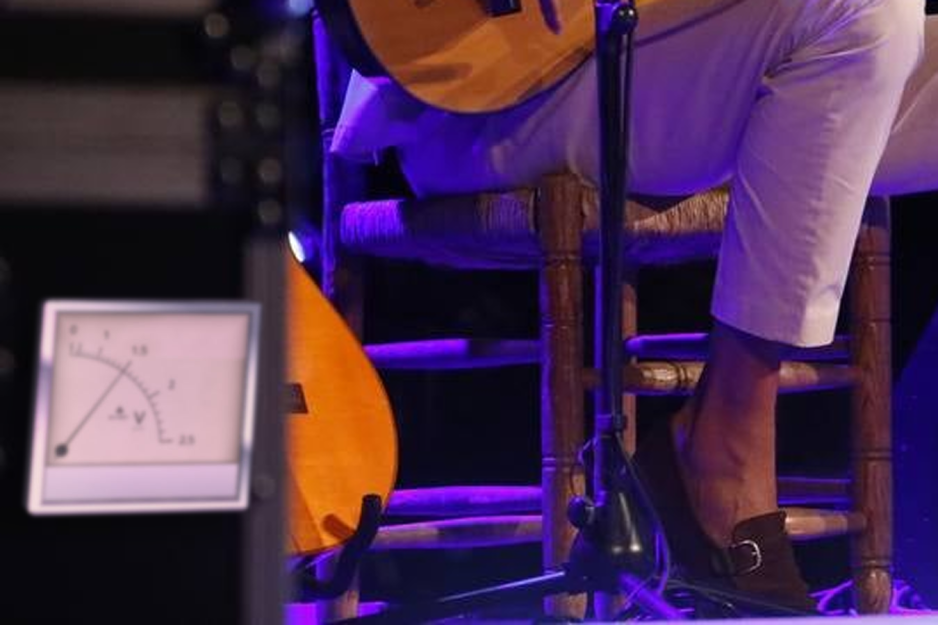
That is 1.5 V
